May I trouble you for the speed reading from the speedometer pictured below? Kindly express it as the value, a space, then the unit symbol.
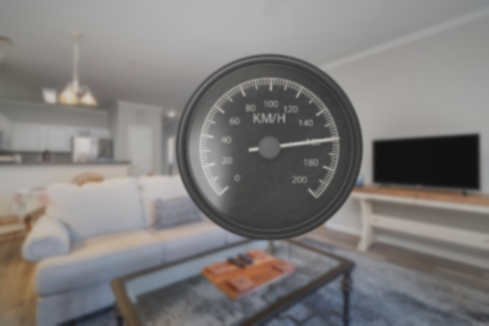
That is 160 km/h
